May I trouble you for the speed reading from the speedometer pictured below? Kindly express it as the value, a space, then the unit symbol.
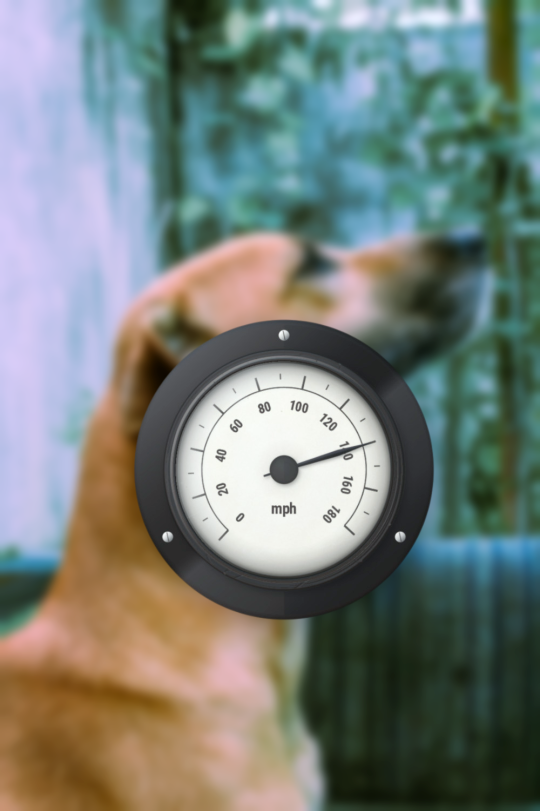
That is 140 mph
